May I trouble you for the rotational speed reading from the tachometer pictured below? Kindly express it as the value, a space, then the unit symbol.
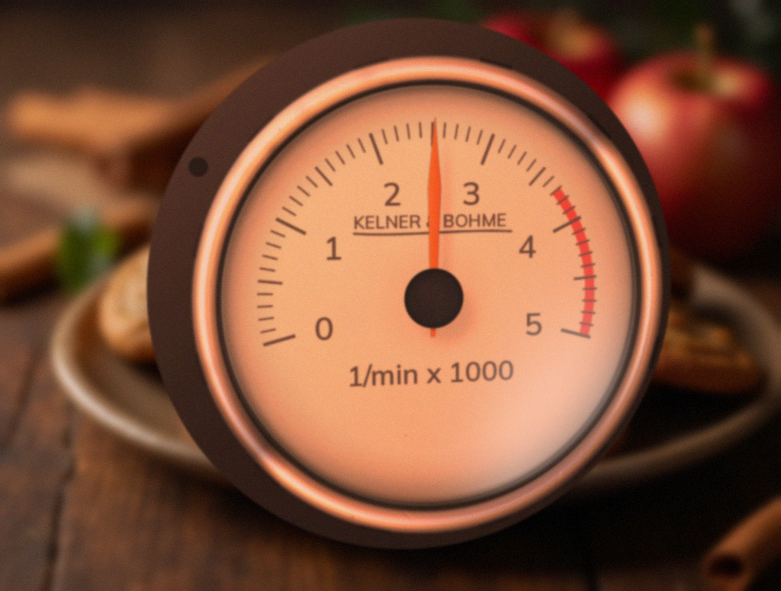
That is 2500 rpm
